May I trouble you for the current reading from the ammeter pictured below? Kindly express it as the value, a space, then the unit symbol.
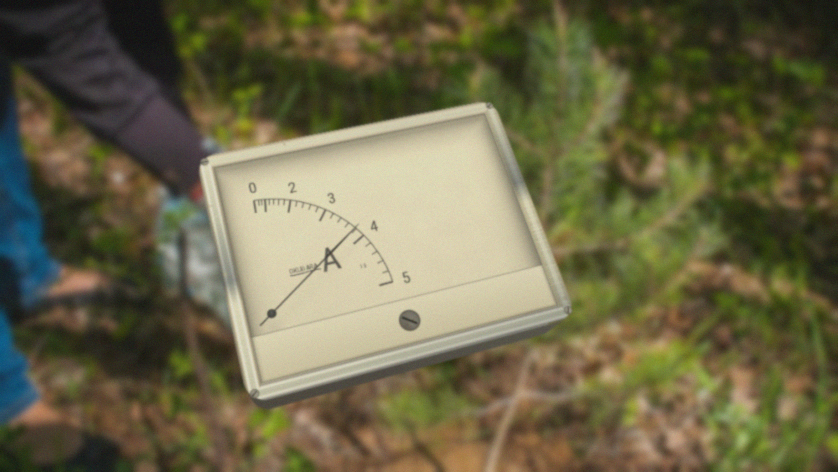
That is 3.8 A
